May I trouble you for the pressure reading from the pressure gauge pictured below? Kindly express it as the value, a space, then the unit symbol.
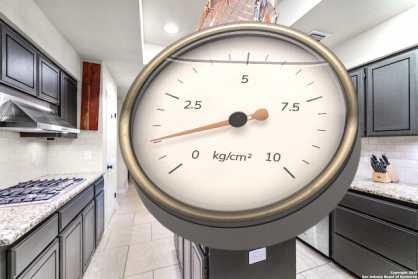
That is 1 kg/cm²
